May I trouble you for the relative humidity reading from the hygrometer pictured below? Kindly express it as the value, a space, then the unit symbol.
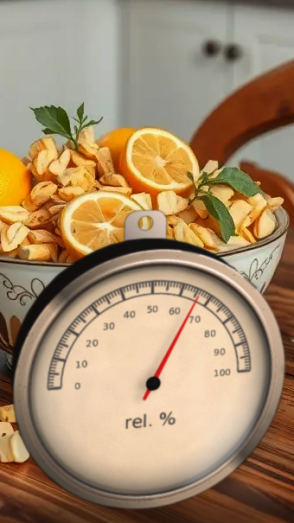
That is 65 %
